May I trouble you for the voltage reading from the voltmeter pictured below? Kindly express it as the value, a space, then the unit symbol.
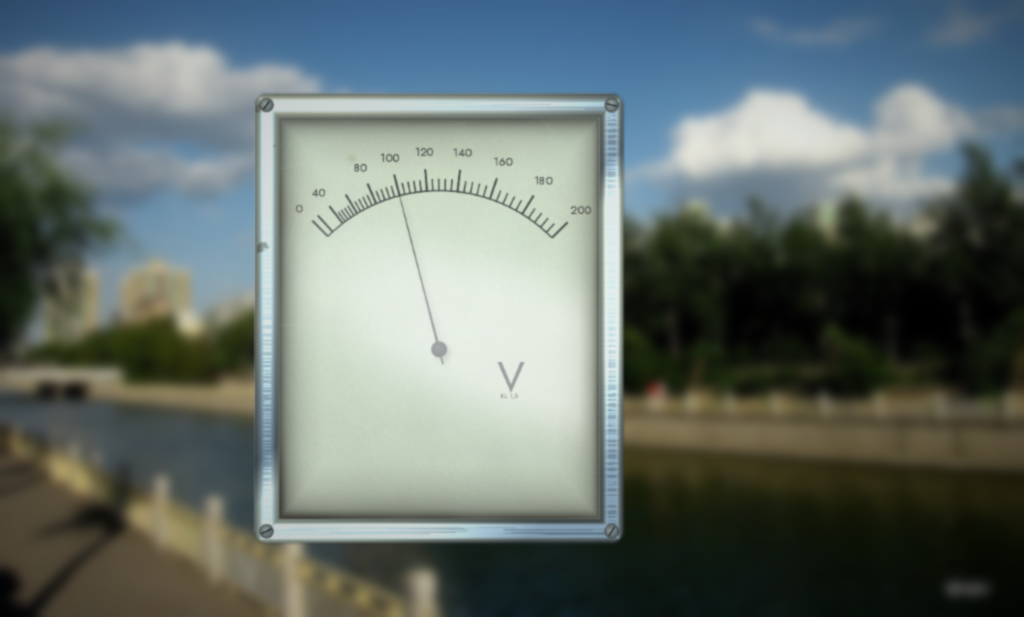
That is 100 V
